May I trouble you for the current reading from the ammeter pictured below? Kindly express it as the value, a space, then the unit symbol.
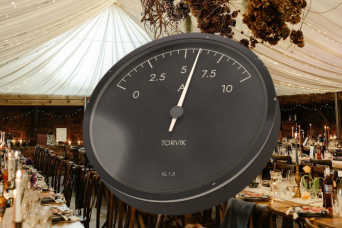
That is 6 A
